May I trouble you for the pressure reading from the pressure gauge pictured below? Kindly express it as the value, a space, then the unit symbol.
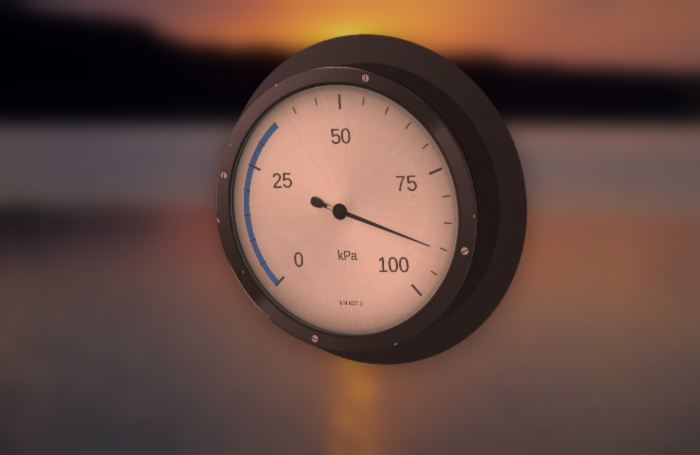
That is 90 kPa
